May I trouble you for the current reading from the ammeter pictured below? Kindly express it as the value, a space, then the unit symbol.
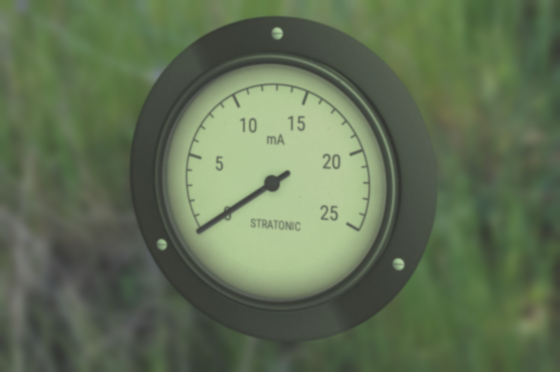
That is 0 mA
